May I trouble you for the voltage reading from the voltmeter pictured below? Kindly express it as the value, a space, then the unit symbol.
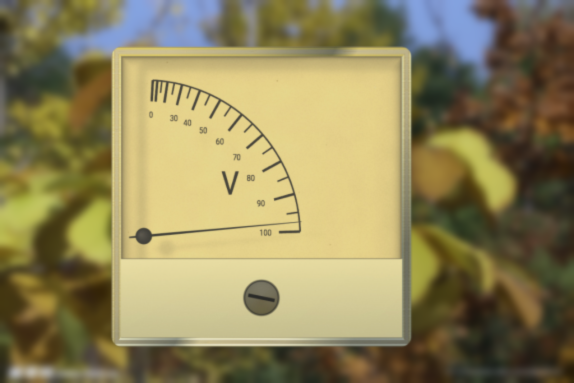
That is 97.5 V
